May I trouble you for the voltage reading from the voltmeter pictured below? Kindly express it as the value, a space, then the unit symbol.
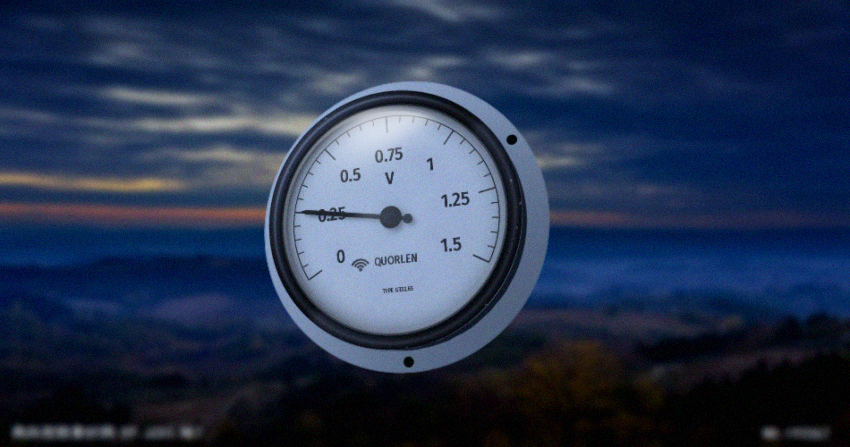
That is 0.25 V
